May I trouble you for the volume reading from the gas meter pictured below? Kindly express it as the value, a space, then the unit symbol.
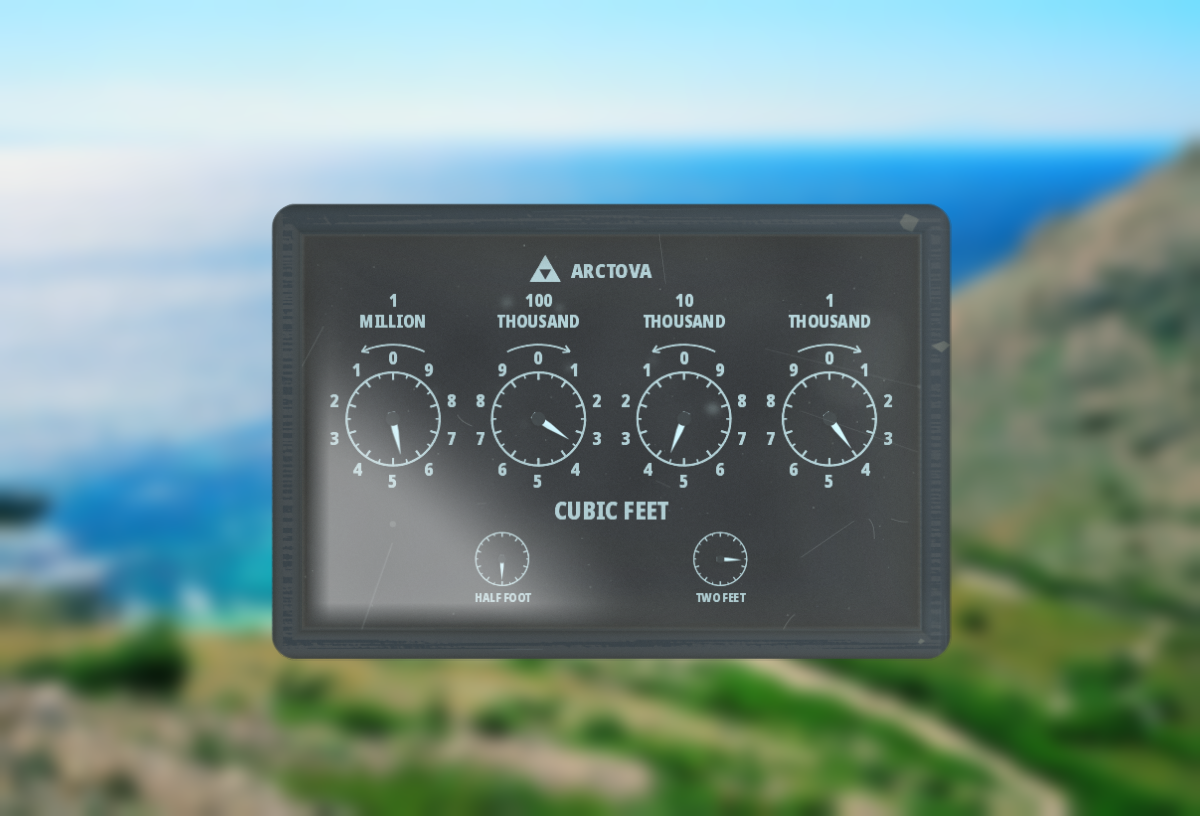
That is 534400 ft³
